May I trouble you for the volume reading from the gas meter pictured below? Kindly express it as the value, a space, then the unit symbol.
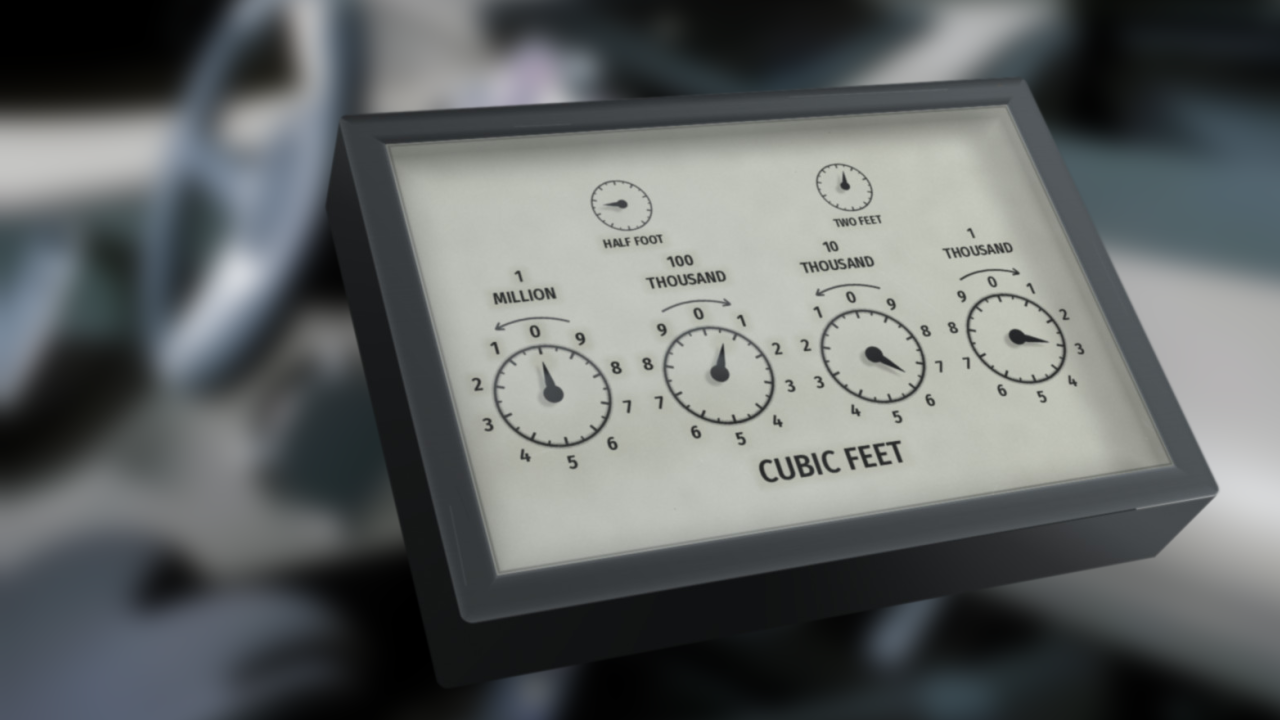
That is 6300 ft³
